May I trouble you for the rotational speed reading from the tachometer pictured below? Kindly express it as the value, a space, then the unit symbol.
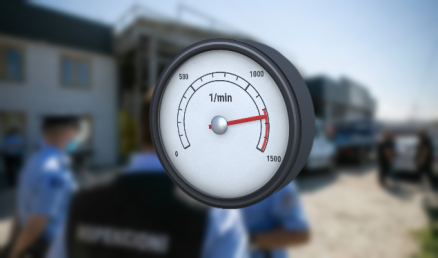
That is 1250 rpm
